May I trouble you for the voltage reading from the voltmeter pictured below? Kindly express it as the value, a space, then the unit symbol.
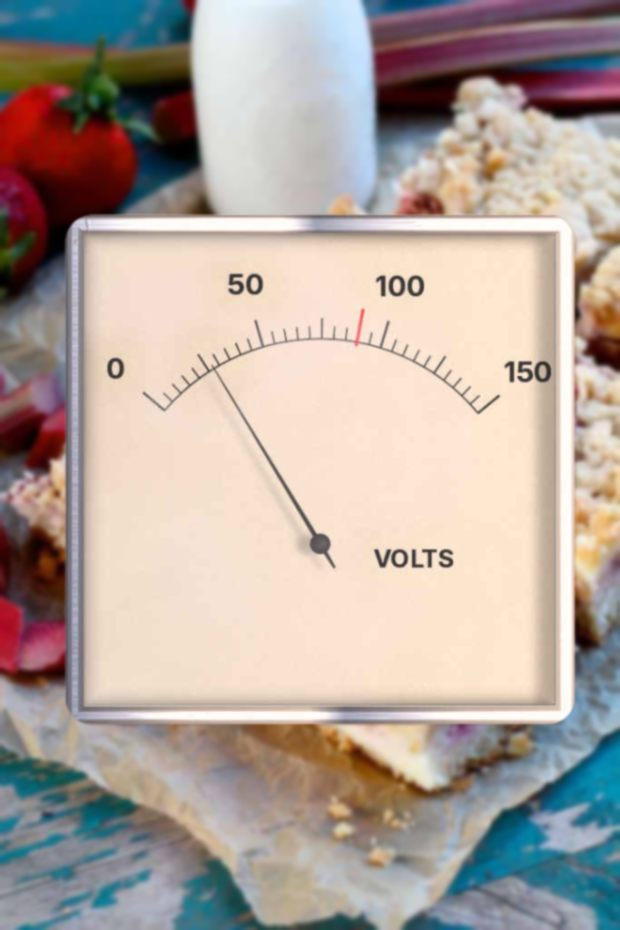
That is 27.5 V
